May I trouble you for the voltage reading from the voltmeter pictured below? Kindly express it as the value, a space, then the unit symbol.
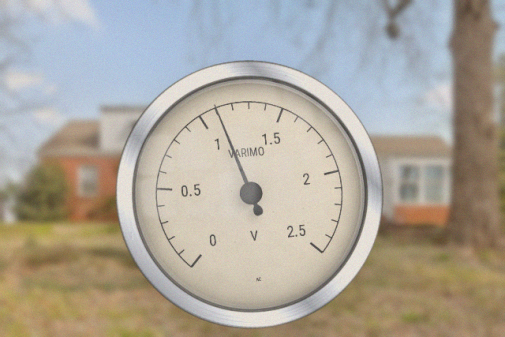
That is 1.1 V
